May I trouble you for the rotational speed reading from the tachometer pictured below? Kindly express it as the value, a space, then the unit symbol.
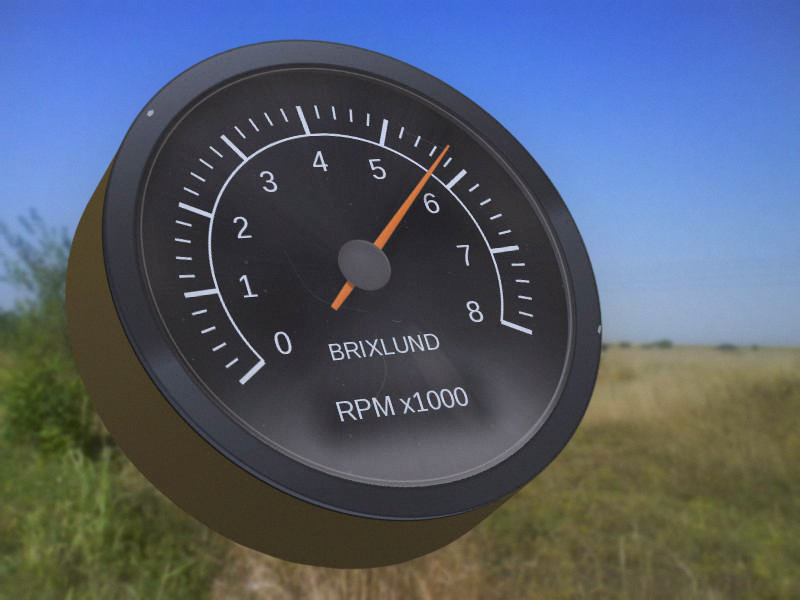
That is 5700 rpm
